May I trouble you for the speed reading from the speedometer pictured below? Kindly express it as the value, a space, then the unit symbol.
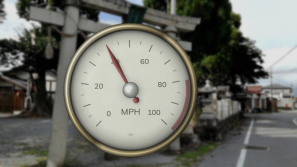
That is 40 mph
